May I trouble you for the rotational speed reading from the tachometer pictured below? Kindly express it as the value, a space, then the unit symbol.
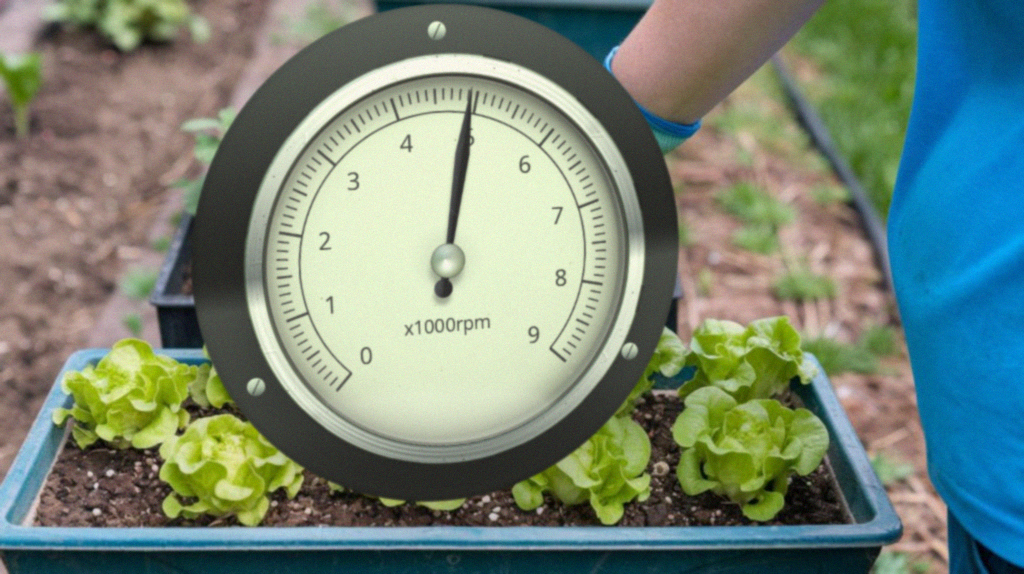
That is 4900 rpm
